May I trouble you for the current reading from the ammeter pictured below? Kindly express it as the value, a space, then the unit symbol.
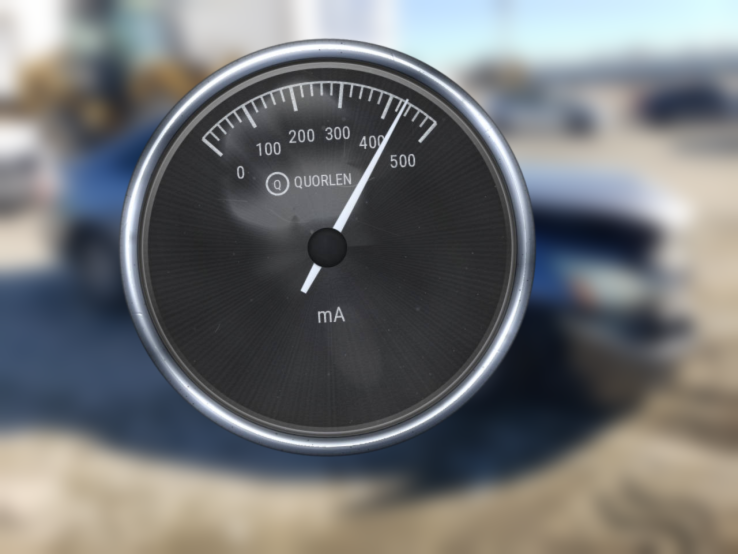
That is 430 mA
